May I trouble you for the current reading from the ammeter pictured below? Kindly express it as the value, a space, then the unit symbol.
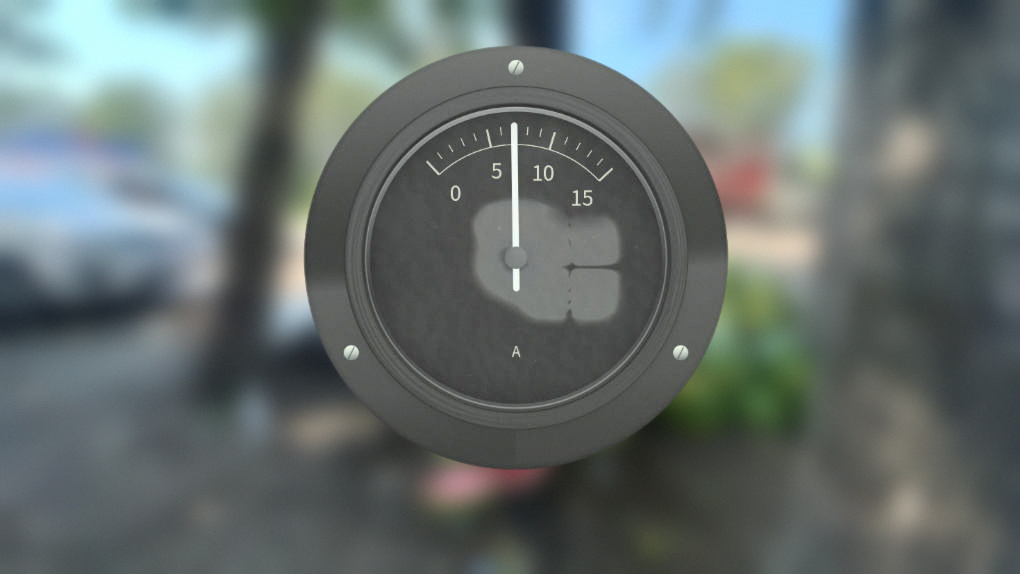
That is 7 A
